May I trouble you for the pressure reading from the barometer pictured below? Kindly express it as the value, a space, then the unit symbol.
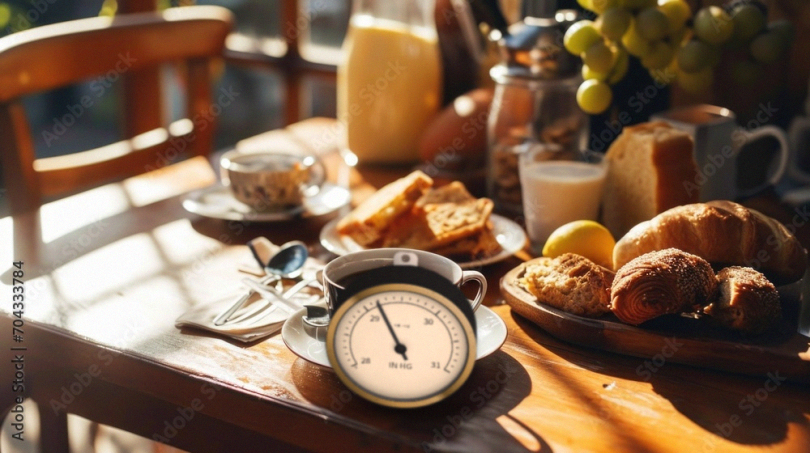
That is 29.2 inHg
